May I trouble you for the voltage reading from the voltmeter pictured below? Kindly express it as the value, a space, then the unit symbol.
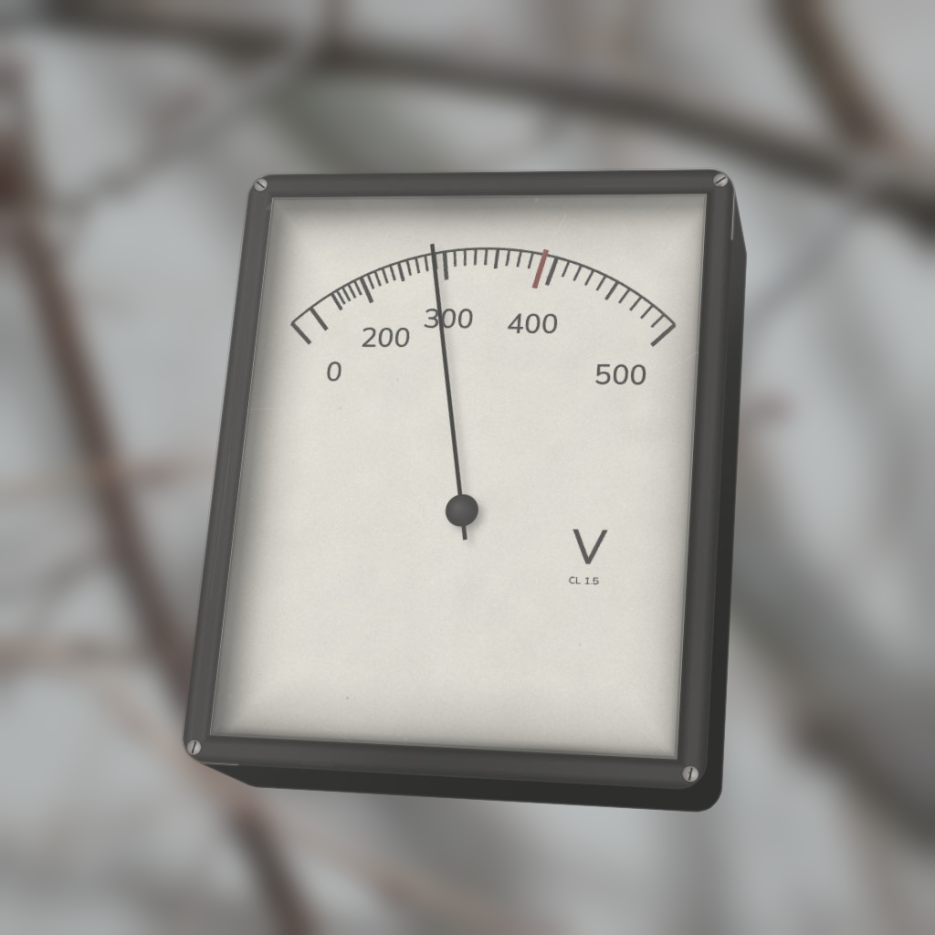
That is 290 V
